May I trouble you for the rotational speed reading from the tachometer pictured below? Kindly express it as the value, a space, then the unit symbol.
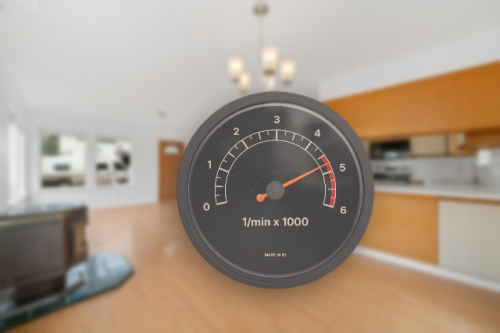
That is 4750 rpm
